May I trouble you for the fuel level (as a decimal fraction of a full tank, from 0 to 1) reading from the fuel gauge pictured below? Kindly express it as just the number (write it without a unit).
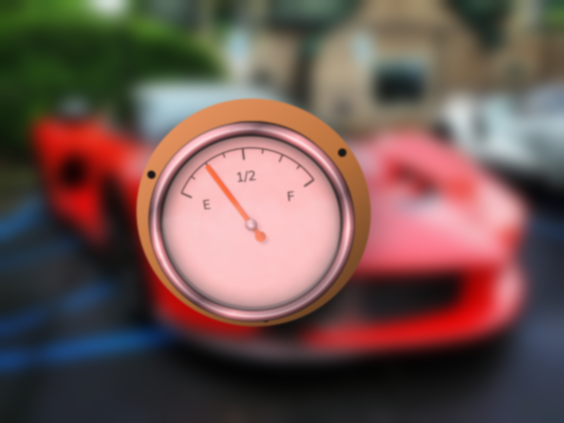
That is 0.25
